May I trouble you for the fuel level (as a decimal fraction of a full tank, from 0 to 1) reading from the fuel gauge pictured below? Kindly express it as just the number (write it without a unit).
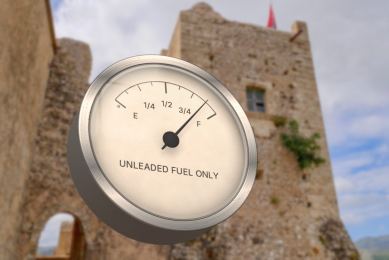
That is 0.875
